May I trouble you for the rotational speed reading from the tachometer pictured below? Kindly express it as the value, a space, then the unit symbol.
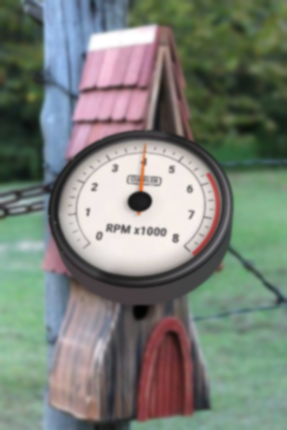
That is 4000 rpm
